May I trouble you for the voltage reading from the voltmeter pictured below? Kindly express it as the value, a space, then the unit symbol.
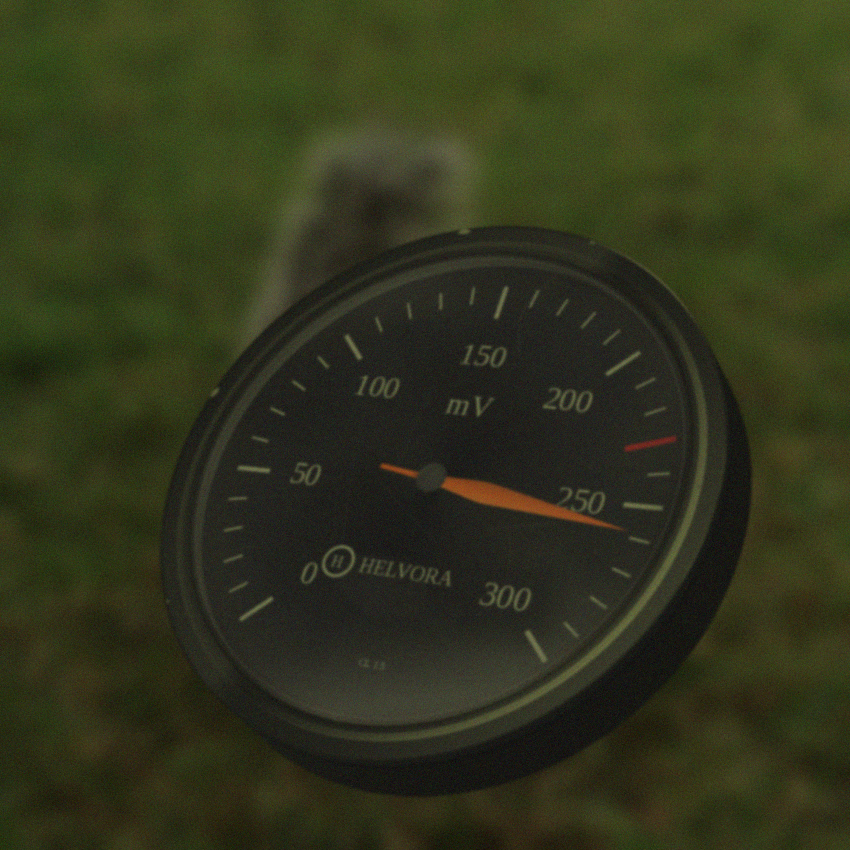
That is 260 mV
